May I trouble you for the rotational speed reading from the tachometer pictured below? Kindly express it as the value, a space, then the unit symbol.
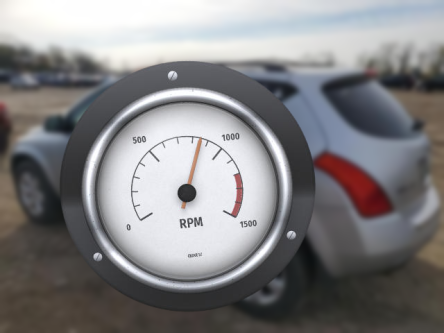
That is 850 rpm
